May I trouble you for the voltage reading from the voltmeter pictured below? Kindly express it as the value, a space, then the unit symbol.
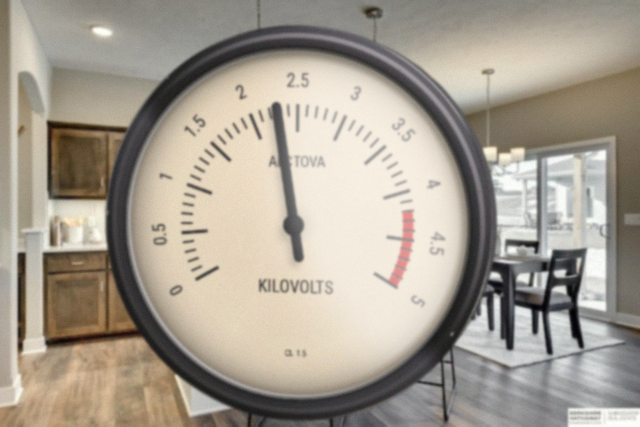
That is 2.3 kV
